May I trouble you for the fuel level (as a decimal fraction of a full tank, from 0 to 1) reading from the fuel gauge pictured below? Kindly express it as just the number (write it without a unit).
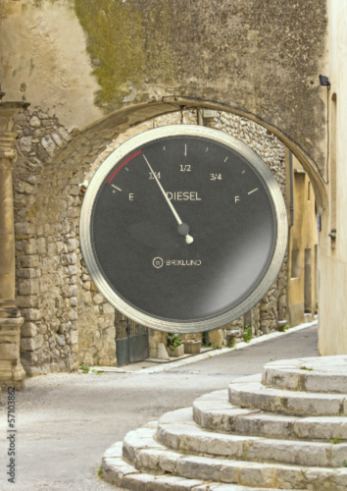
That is 0.25
